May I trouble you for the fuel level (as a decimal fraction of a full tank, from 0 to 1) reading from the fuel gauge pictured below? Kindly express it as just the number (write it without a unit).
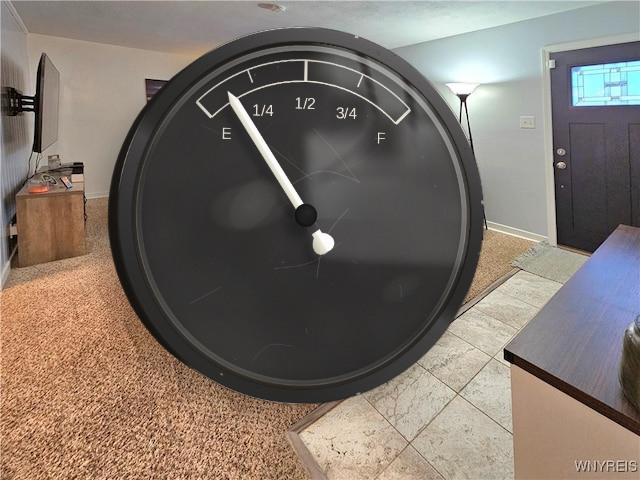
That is 0.125
